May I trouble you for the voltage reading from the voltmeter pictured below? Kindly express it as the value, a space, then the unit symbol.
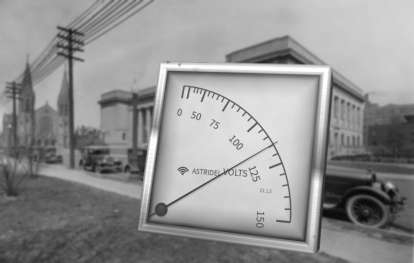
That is 115 V
